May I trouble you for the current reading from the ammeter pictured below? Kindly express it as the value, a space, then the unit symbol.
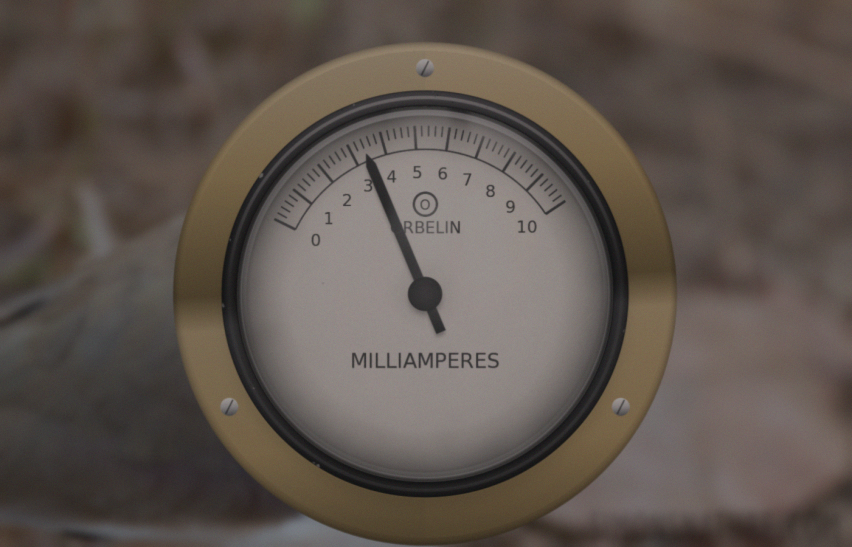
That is 3.4 mA
